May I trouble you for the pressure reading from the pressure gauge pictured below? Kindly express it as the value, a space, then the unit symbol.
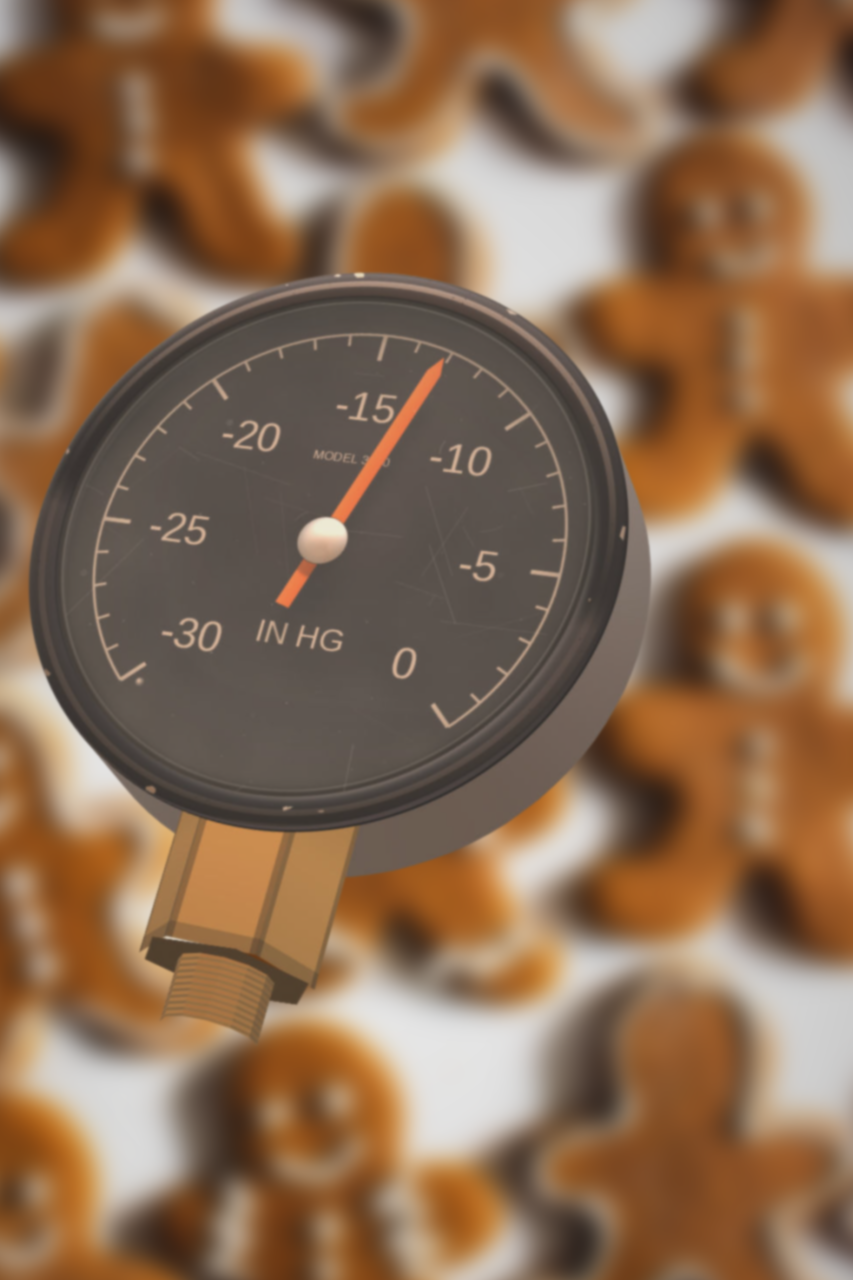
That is -13 inHg
